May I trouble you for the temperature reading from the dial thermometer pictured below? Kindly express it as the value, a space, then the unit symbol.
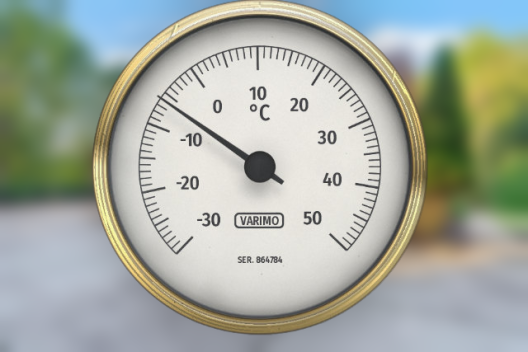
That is -6 °C
